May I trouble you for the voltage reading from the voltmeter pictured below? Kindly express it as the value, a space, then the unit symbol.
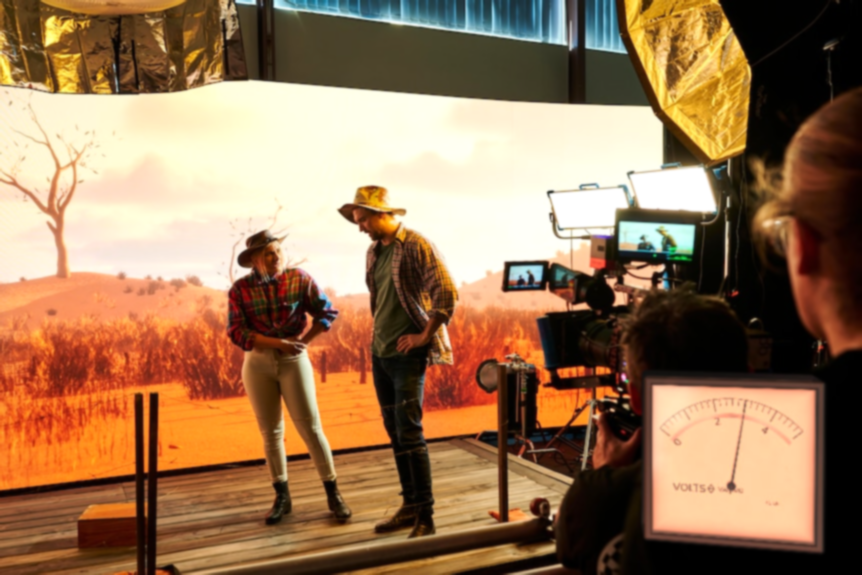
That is 3 V
